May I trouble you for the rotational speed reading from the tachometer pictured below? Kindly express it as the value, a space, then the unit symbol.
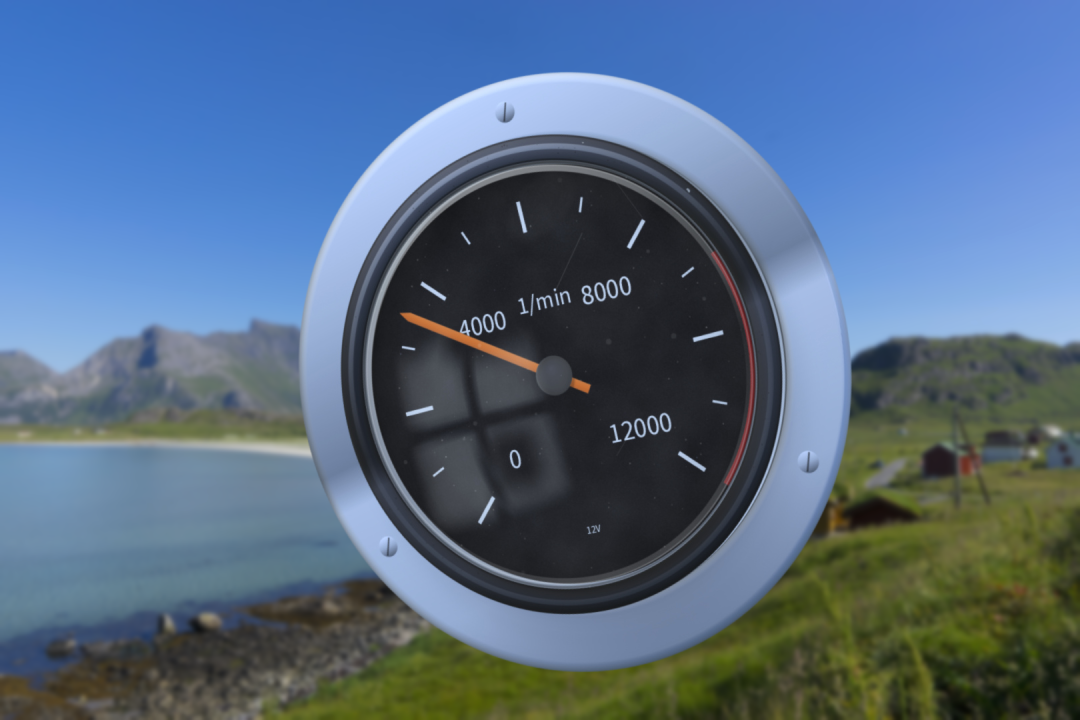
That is 3500 rpm
